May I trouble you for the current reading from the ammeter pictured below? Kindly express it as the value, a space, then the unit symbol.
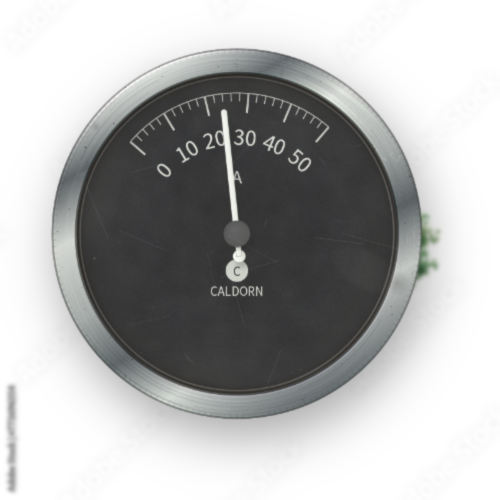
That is 24 A
